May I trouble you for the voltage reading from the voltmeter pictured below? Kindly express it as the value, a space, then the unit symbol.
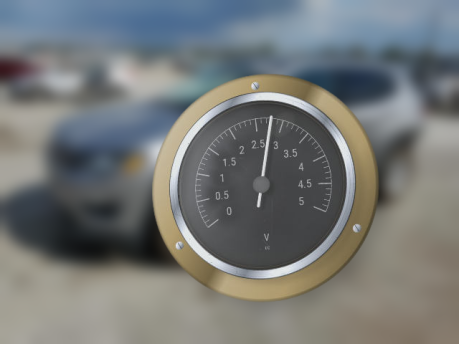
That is 2.8 V
